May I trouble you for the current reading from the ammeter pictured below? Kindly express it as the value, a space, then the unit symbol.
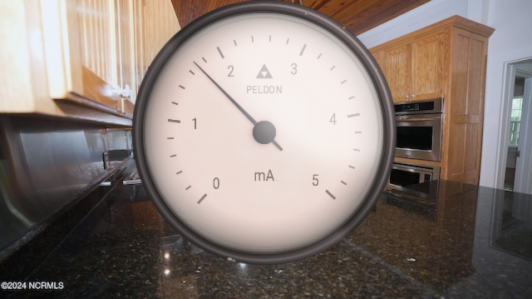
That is 1.7 mA
